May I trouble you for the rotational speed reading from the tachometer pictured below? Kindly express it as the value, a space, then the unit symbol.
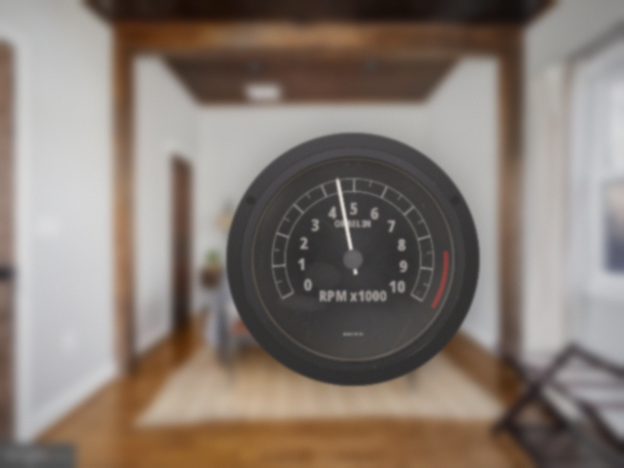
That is 4500 rpm
